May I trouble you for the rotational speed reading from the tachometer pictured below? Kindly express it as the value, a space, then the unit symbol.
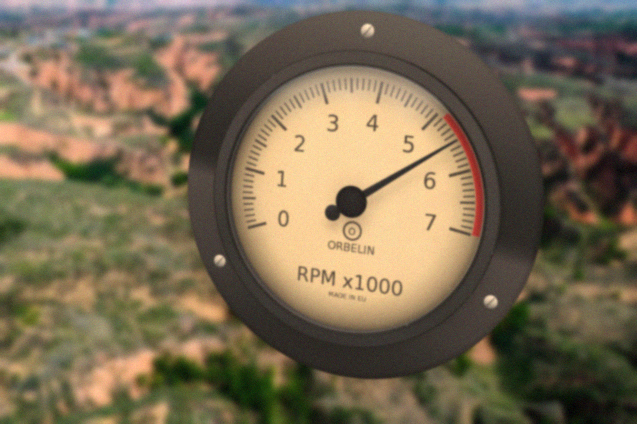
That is 5500 rpm
